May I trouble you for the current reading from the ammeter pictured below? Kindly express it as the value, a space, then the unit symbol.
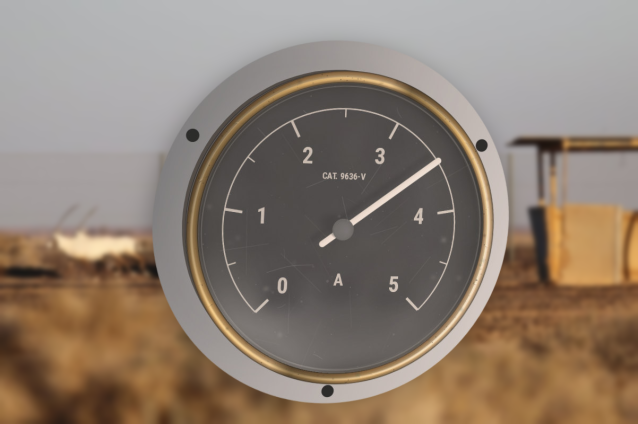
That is 3.5 A
